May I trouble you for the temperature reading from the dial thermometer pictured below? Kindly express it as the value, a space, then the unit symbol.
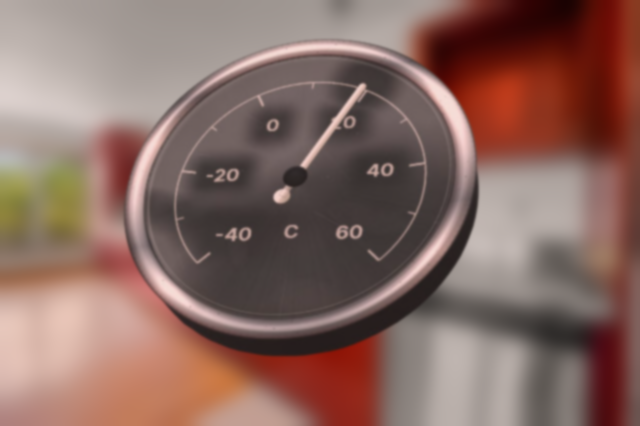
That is 20 °C
